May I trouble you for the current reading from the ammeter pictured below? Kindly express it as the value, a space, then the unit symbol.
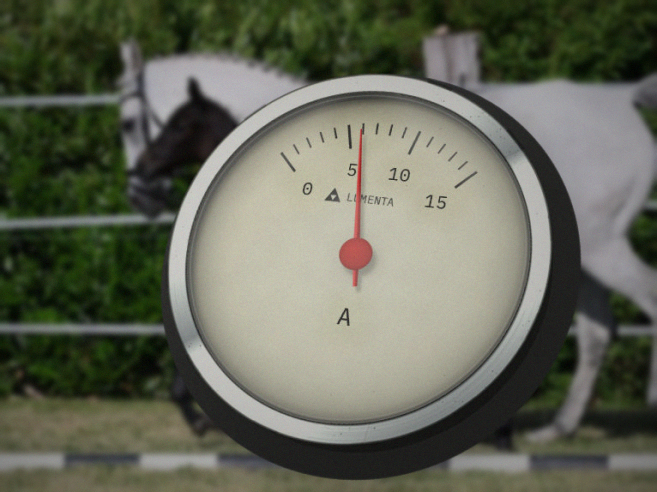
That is 6 A
